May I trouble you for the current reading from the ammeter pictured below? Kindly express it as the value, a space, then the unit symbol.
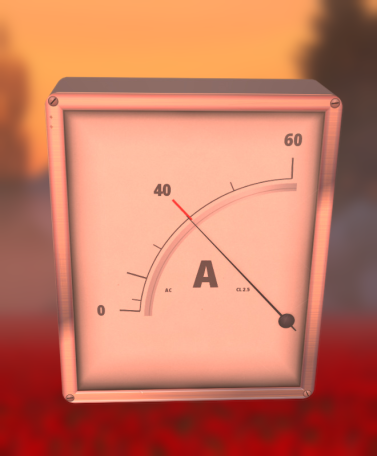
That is 40 A
